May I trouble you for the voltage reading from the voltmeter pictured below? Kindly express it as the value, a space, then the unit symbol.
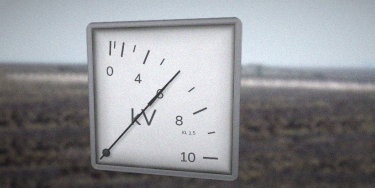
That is 6 kV
